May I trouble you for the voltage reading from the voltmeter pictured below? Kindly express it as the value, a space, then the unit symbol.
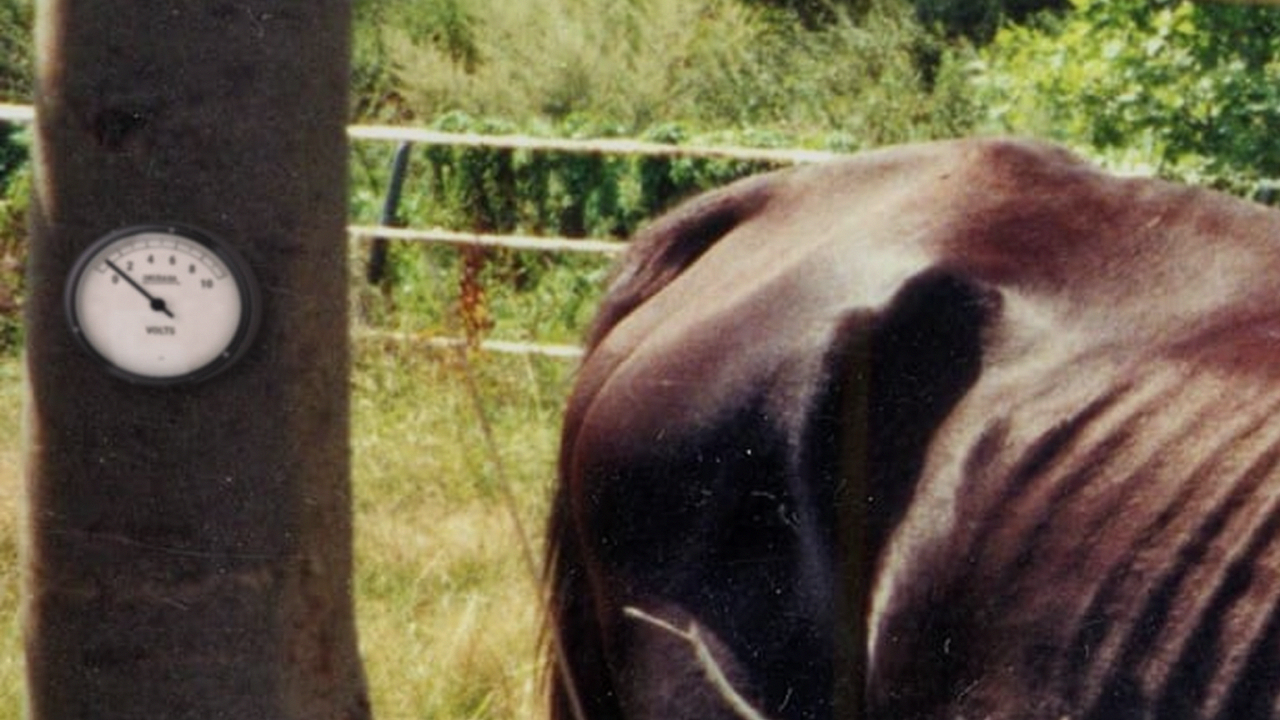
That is 1 V
